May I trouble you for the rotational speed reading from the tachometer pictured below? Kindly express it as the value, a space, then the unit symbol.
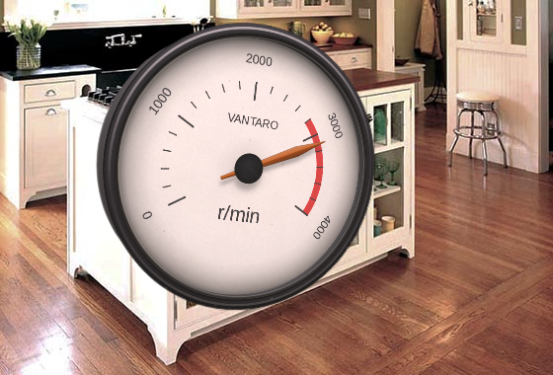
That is 3100 rpm
